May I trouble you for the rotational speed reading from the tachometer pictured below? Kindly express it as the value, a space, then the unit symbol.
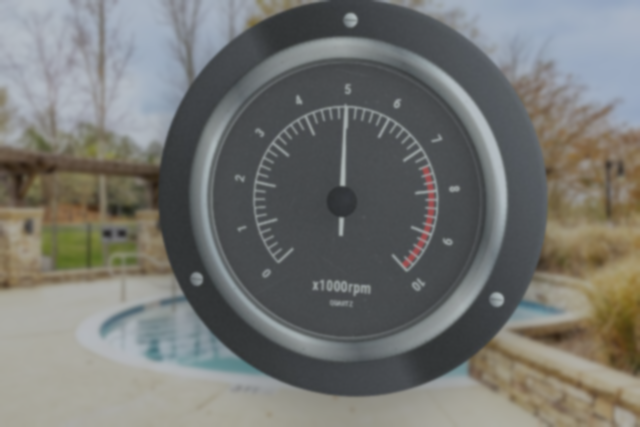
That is 5000 rpm
